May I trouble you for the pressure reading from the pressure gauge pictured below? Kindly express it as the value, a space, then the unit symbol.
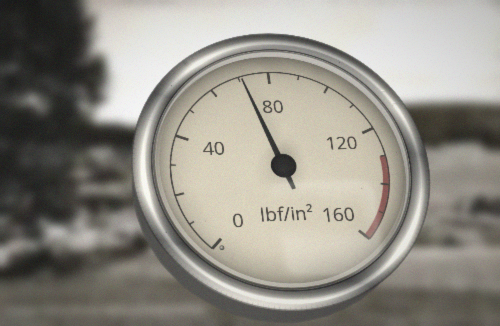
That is 70 psi
